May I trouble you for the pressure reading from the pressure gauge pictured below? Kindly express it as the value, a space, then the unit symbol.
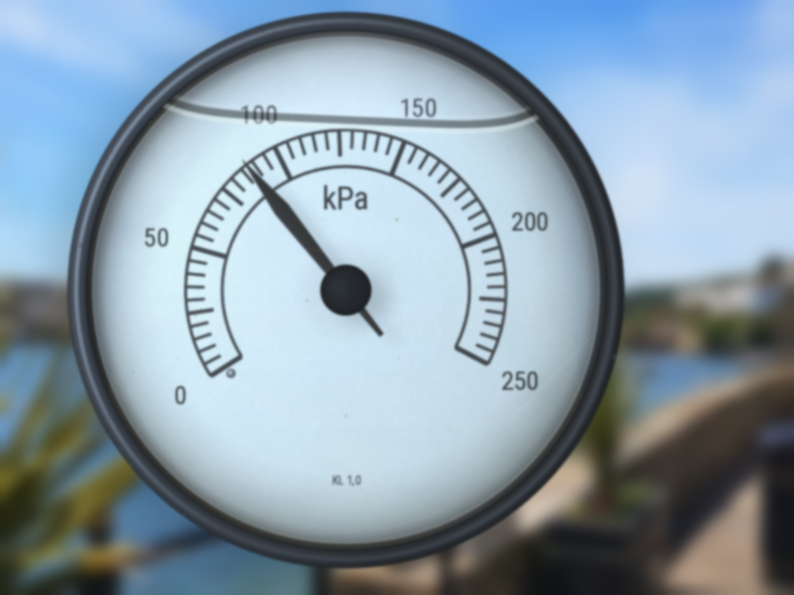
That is 87.5 kPa
